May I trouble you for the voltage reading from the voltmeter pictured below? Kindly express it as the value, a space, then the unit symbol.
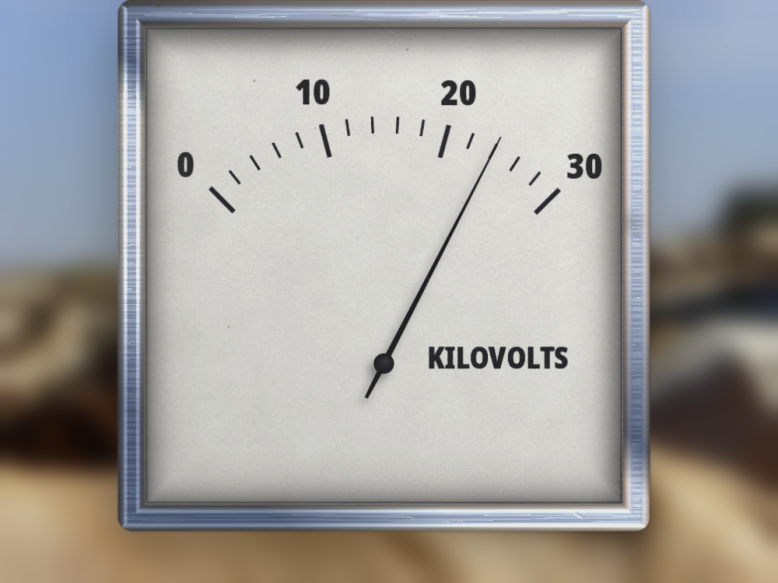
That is 24 kV
